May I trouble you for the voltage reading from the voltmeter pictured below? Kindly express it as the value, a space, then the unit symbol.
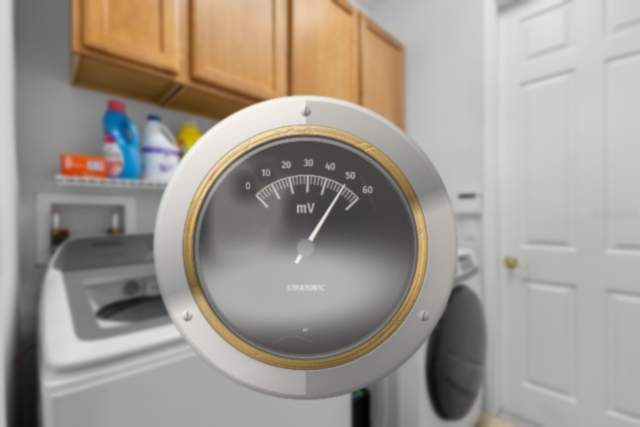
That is 50 mV
